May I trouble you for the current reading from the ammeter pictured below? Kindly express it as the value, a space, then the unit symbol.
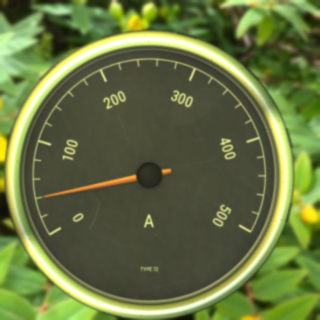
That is 40 A
